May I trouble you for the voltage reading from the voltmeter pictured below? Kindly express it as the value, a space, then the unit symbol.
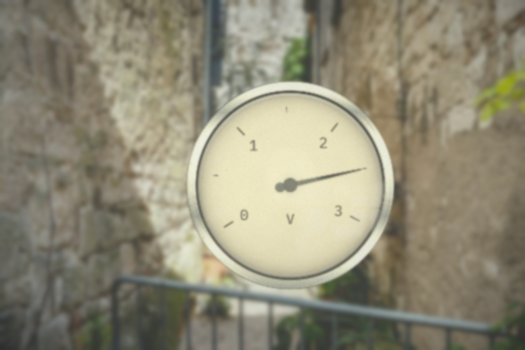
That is 2.5 V
